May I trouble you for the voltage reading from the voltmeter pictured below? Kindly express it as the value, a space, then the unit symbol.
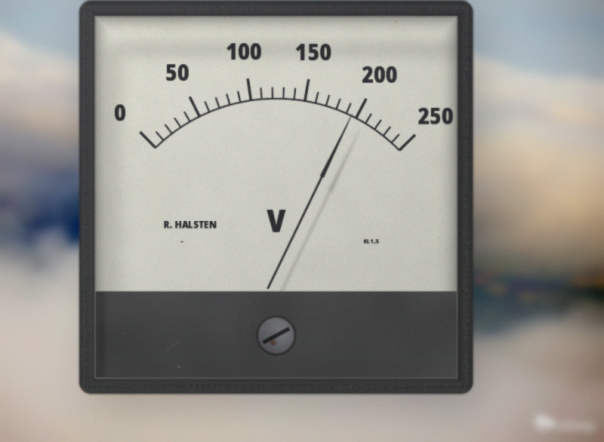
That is 195 V
